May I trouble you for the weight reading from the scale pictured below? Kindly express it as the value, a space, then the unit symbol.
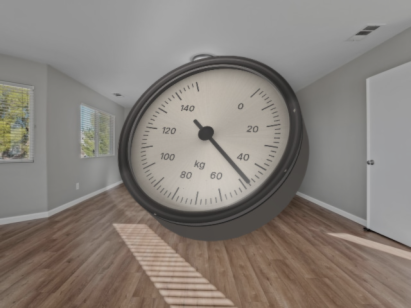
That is 48 kg
